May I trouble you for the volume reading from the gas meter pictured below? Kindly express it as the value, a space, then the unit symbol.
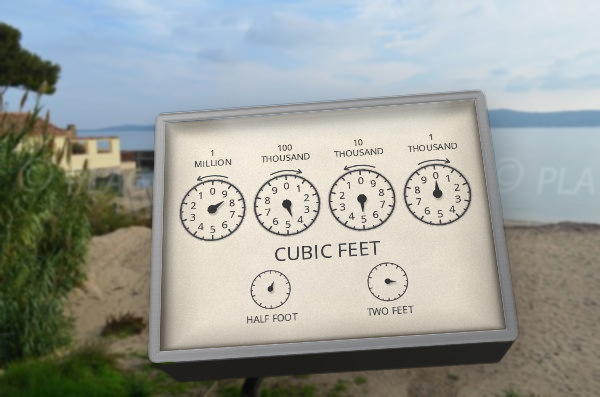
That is 845000 ft³
